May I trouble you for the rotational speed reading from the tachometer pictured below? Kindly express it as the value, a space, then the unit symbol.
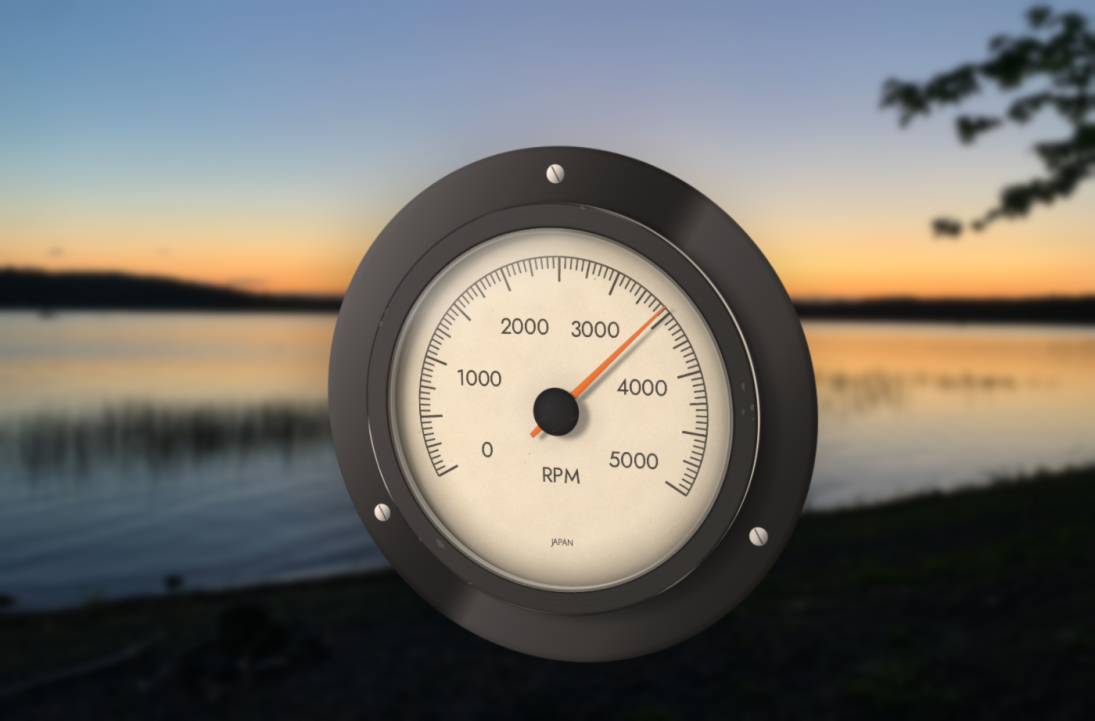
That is 3450 rpm
